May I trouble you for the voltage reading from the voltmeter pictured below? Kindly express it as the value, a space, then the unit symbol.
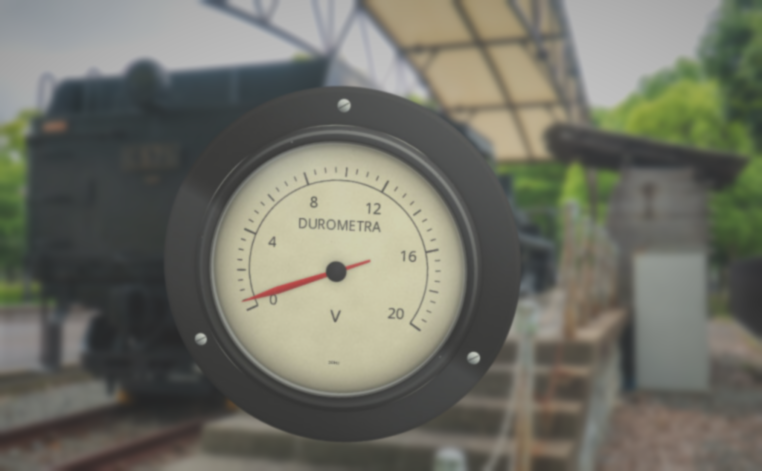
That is 0.5 V
